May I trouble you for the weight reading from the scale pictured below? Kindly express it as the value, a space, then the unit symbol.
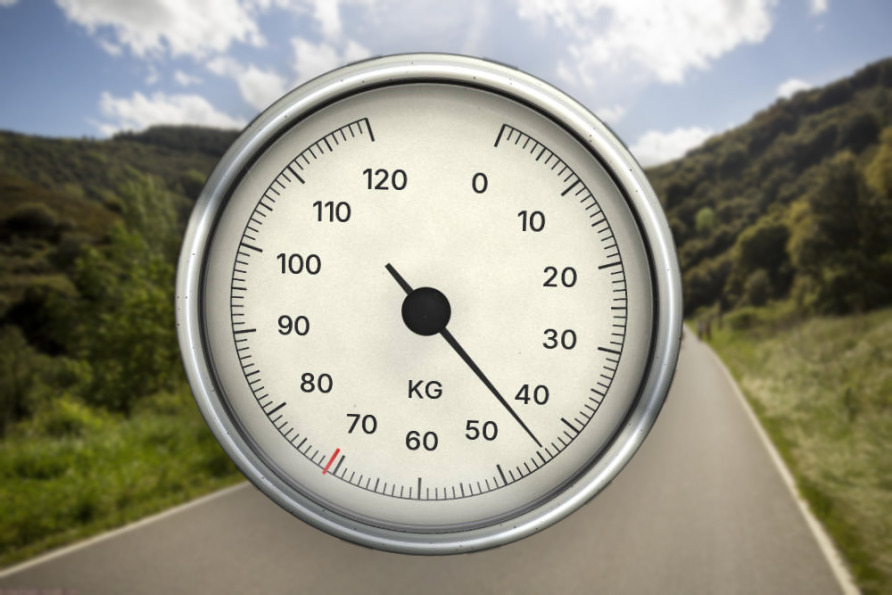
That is 44 kg
